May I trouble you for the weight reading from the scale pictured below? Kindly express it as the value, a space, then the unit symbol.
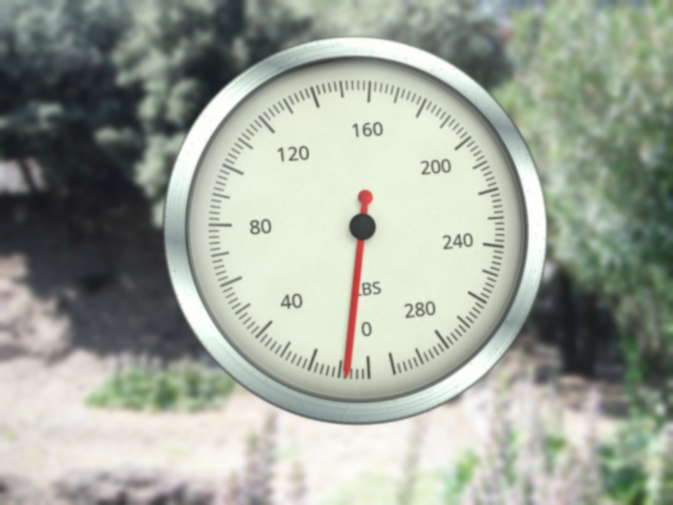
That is 8 lb
